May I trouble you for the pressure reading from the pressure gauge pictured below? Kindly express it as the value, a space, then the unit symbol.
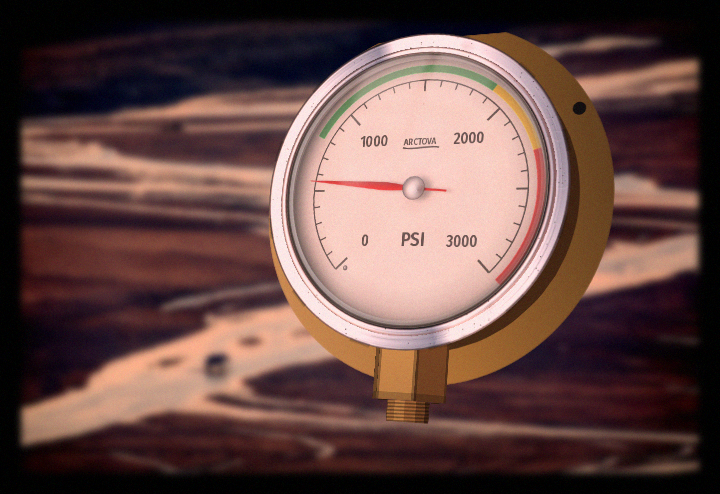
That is 550 psi
